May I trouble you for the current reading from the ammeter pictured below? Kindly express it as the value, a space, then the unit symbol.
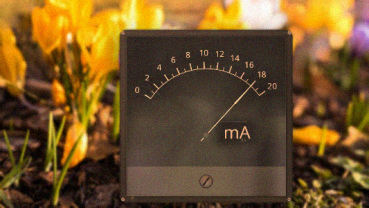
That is 18 mA
